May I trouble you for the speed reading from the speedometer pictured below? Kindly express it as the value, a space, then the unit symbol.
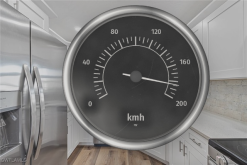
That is 185 km/h
